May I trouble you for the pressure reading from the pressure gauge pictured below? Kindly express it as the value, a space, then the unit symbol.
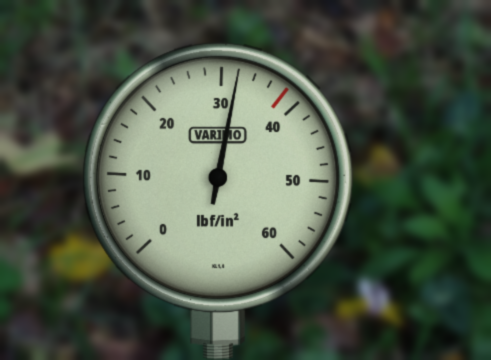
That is 32 psi
